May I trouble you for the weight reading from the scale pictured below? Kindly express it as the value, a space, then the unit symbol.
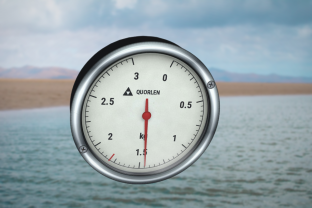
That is 1.45 kg
